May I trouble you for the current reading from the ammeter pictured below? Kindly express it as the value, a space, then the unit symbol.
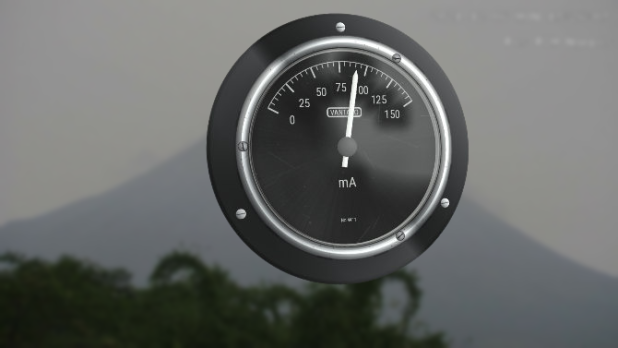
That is 90 mA
